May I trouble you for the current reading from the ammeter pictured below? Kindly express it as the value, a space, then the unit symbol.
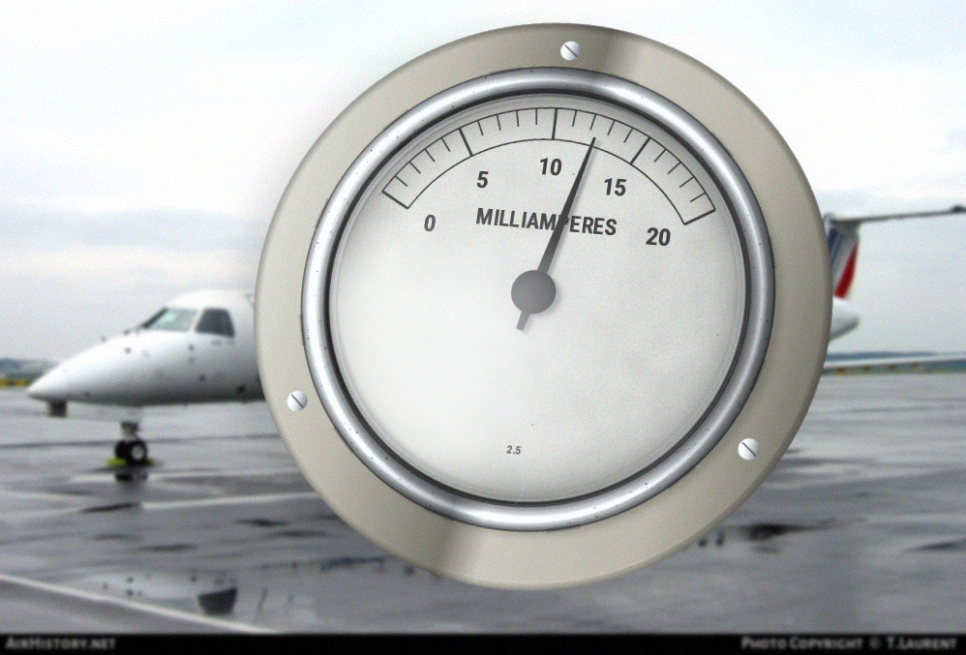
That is 12.5 mA
